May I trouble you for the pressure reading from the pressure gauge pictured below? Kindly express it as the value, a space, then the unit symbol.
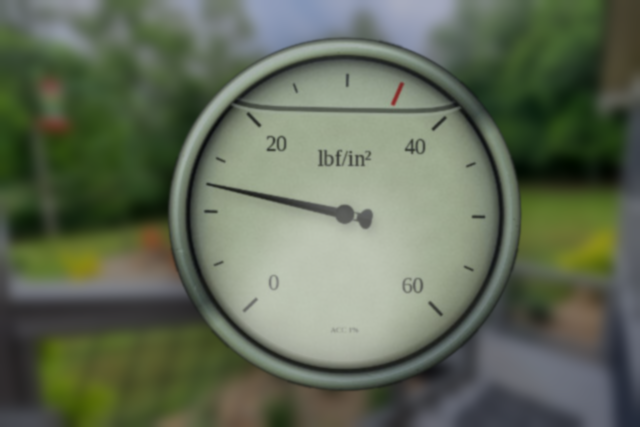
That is 12.5 psi
